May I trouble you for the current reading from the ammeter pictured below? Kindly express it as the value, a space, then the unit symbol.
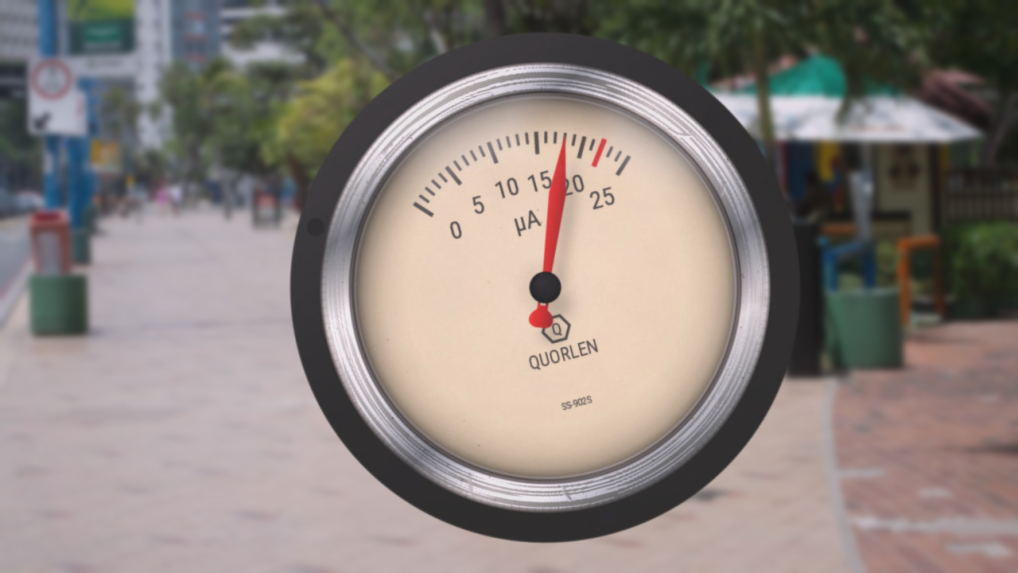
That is 18 µA
